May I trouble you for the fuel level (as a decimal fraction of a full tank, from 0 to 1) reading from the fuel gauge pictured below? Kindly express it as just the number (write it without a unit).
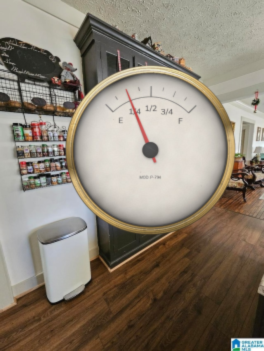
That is 0.25
